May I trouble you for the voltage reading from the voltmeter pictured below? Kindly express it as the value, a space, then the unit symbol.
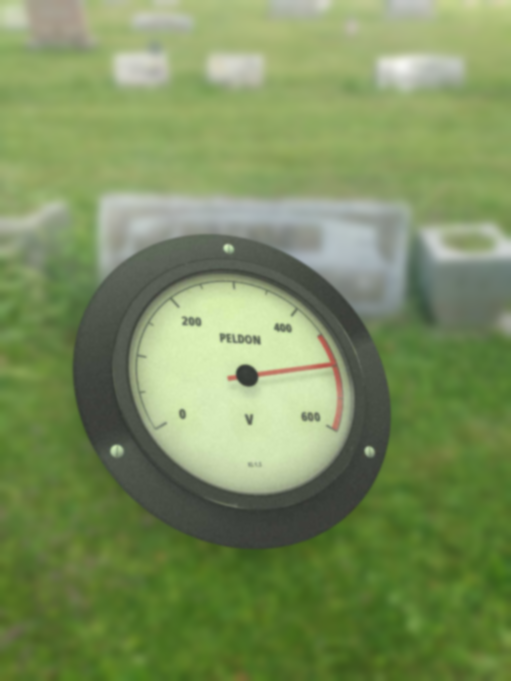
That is 500 V
